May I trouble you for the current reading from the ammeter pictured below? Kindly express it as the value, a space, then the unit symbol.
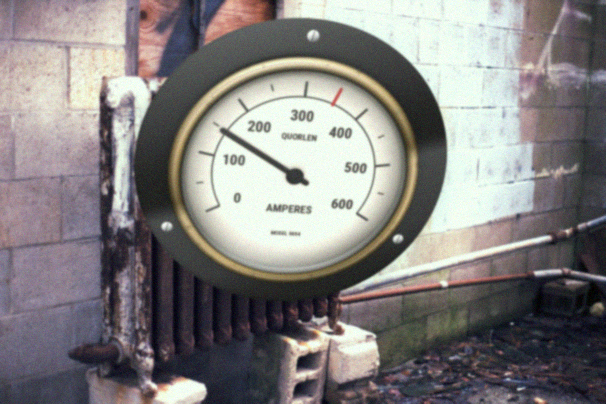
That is 150 A
